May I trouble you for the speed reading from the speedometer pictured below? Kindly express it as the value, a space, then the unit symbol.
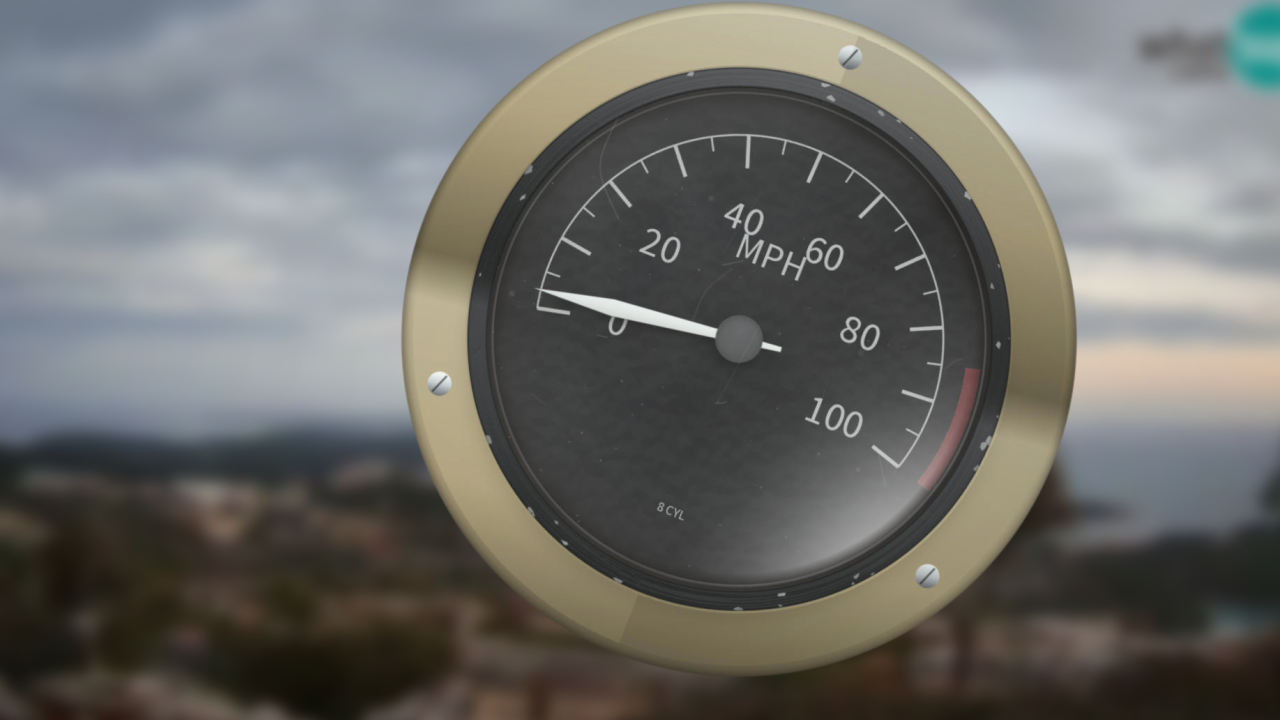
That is 2.5 mph
